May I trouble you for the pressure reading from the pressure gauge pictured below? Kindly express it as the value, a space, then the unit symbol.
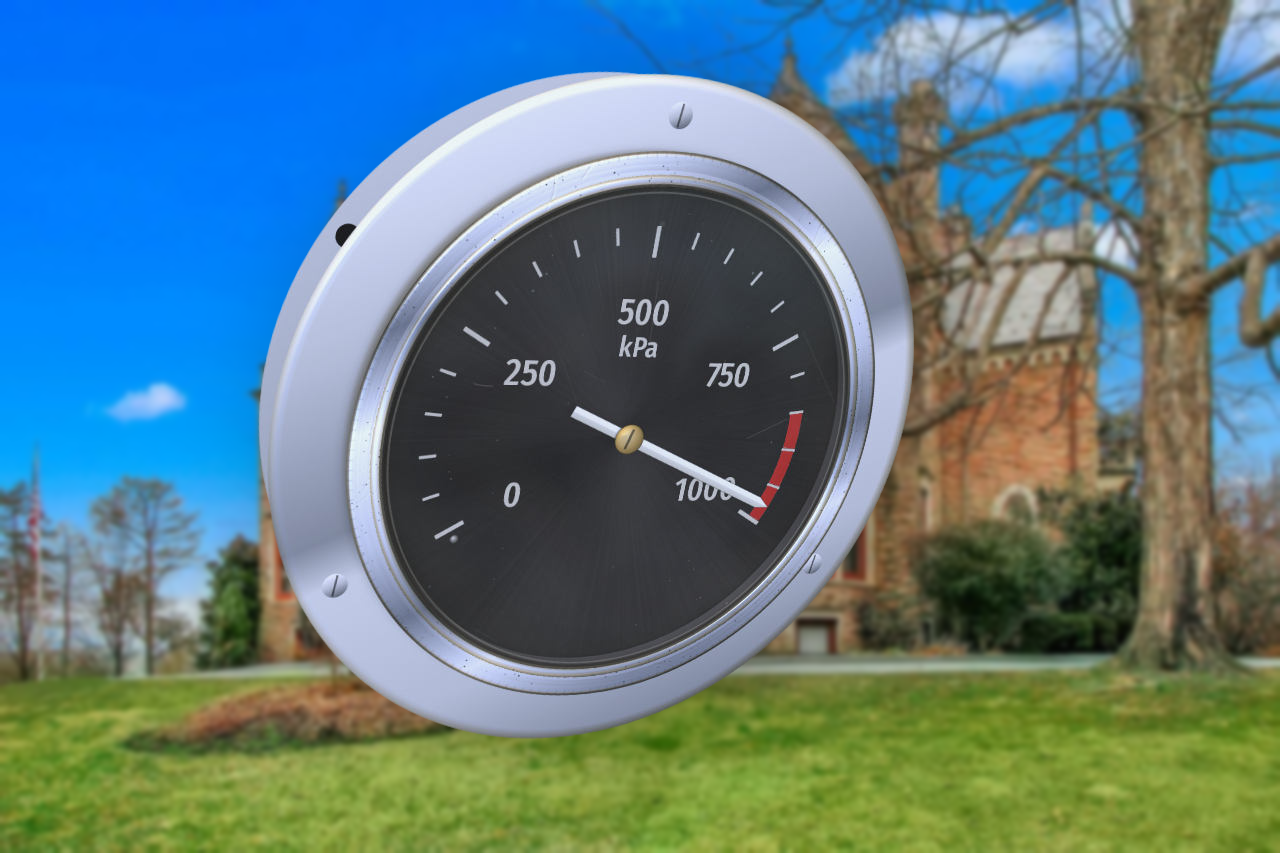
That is 975 kPa
